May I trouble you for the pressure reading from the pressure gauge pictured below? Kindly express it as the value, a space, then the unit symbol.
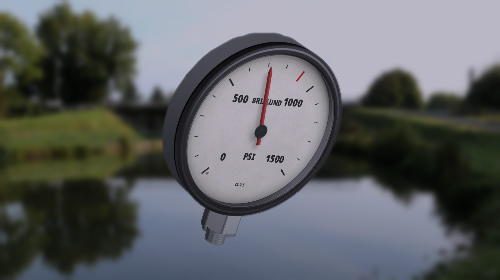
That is 700 psi
